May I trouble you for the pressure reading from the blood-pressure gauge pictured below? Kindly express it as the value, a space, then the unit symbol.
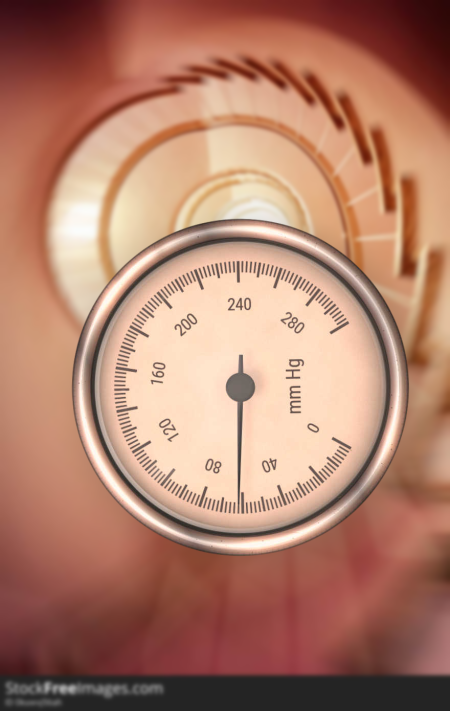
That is 62 mmHg
